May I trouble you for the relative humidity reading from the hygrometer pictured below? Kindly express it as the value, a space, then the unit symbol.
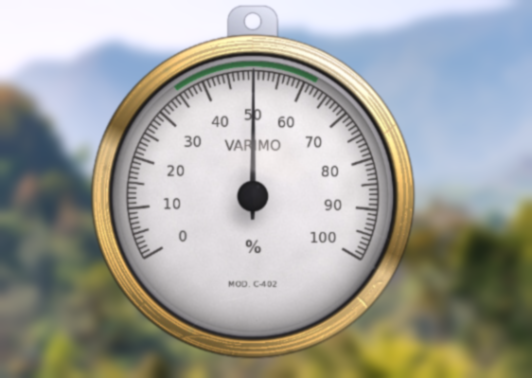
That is 50 %
